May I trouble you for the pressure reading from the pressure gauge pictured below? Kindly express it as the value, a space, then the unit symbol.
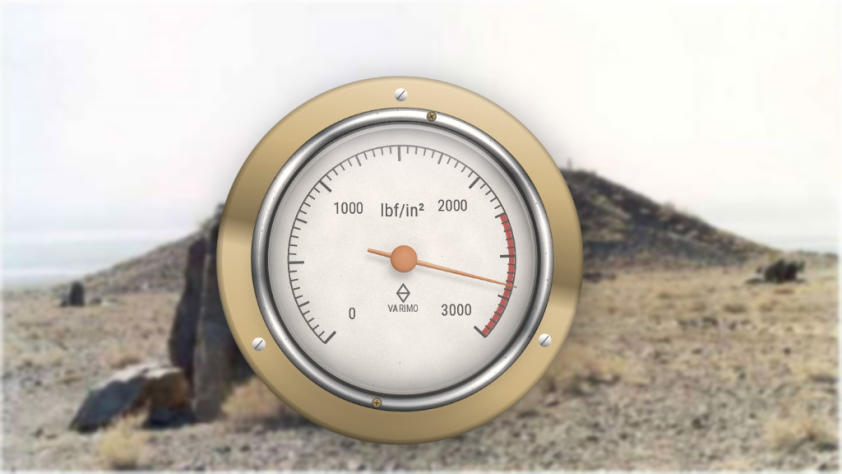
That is 2675 psi
